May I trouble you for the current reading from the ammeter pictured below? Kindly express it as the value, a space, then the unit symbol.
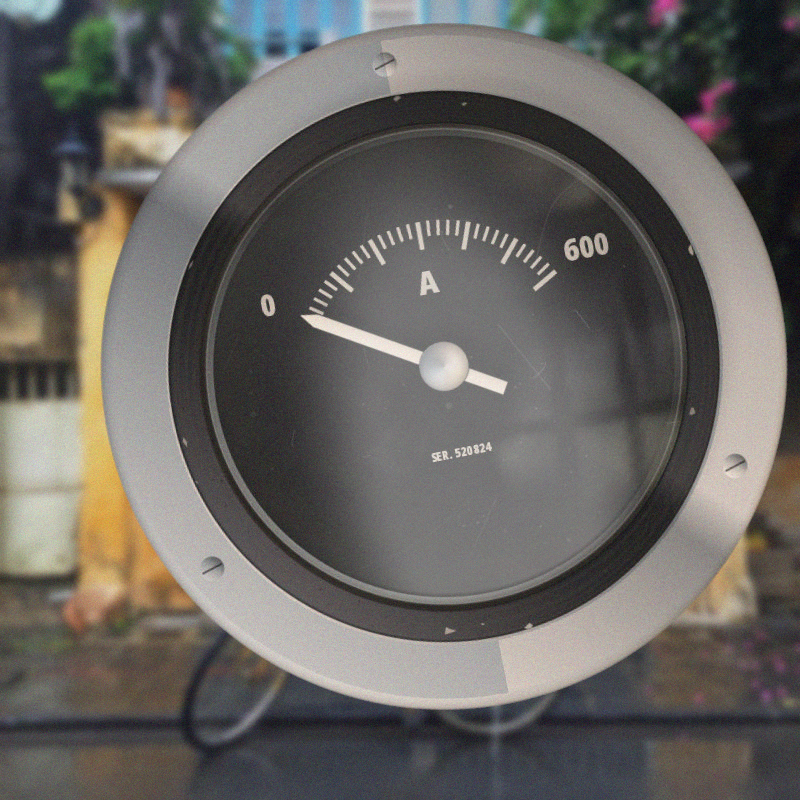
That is 0 A
